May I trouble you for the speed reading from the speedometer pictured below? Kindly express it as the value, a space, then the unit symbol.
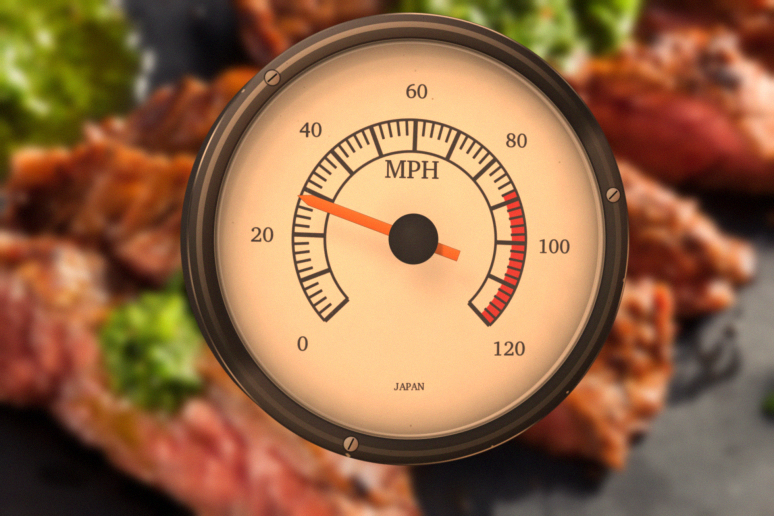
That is 28 mph
